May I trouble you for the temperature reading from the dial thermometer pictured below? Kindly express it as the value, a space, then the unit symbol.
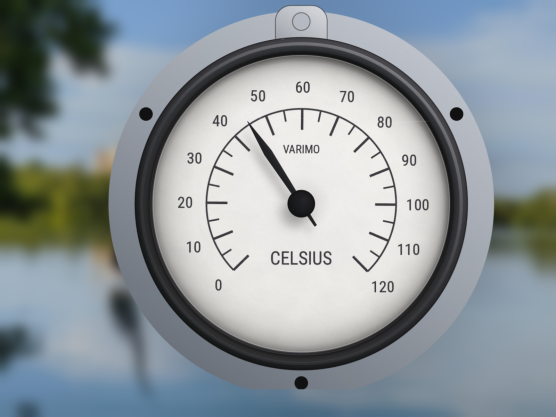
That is 45 °C
